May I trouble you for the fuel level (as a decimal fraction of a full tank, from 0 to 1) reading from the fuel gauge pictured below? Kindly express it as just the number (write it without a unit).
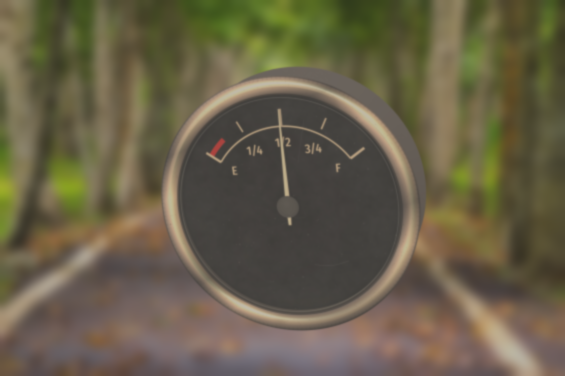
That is 0.5
